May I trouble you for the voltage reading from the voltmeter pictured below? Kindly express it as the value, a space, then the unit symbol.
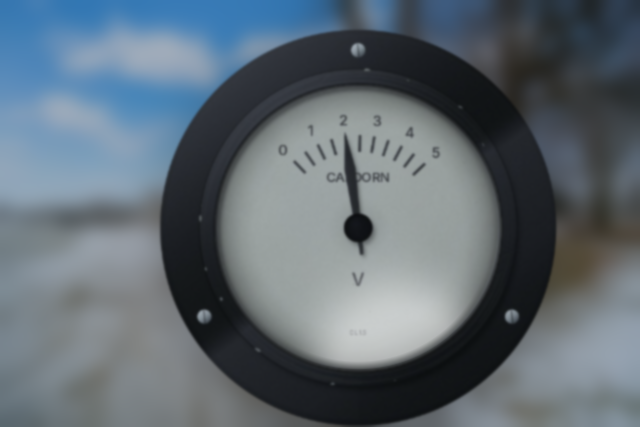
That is 2 V
